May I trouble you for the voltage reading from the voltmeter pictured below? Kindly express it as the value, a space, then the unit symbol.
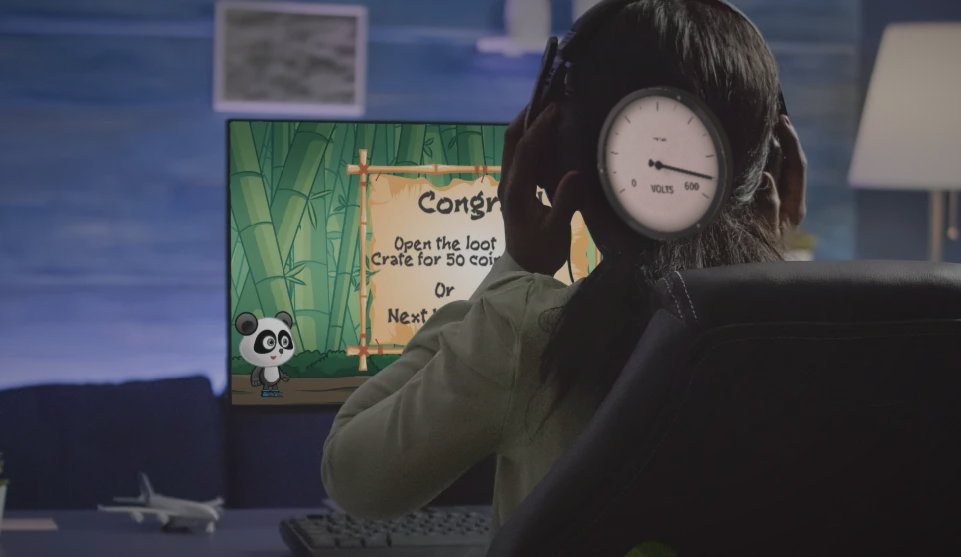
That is 550 V
